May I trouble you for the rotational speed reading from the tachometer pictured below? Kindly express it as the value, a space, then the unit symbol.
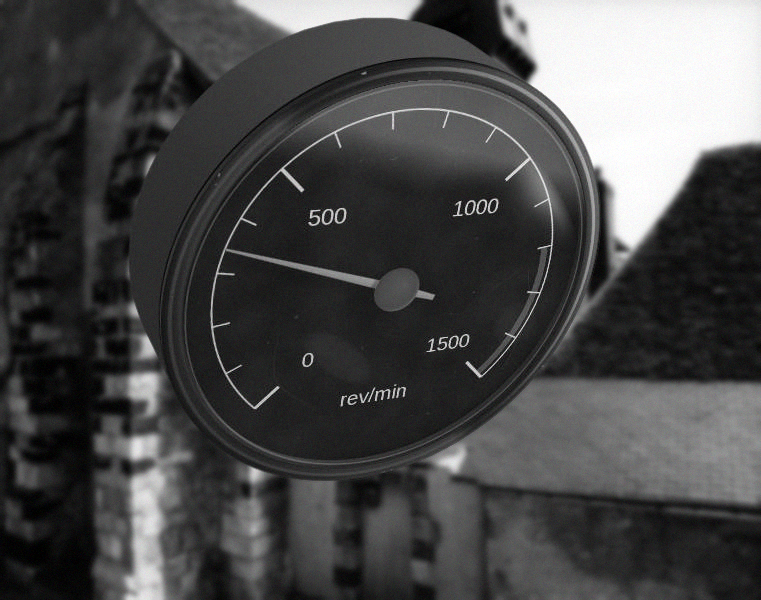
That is 350 rpm
